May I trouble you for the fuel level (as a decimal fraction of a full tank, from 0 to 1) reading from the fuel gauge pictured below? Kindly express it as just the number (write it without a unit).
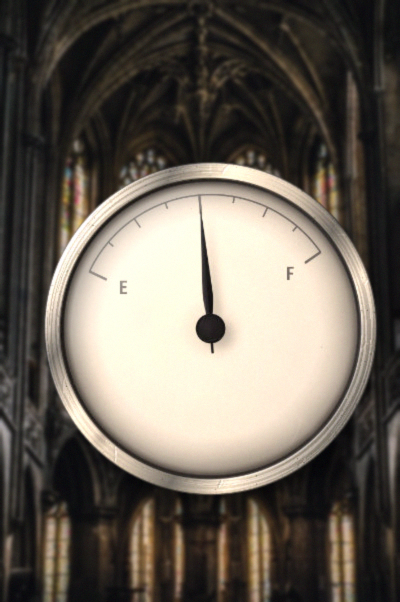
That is 0.5
